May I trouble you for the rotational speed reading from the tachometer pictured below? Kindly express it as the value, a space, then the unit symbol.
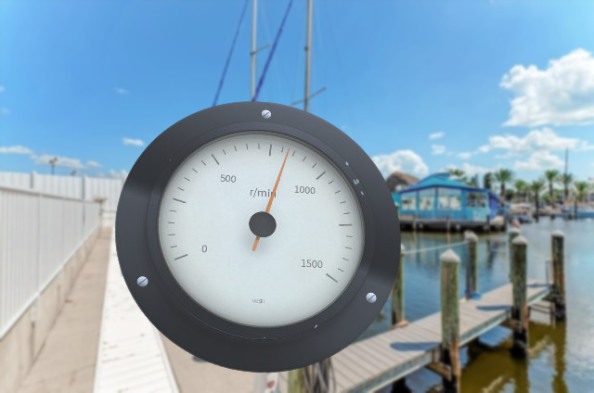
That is 825 rpm
